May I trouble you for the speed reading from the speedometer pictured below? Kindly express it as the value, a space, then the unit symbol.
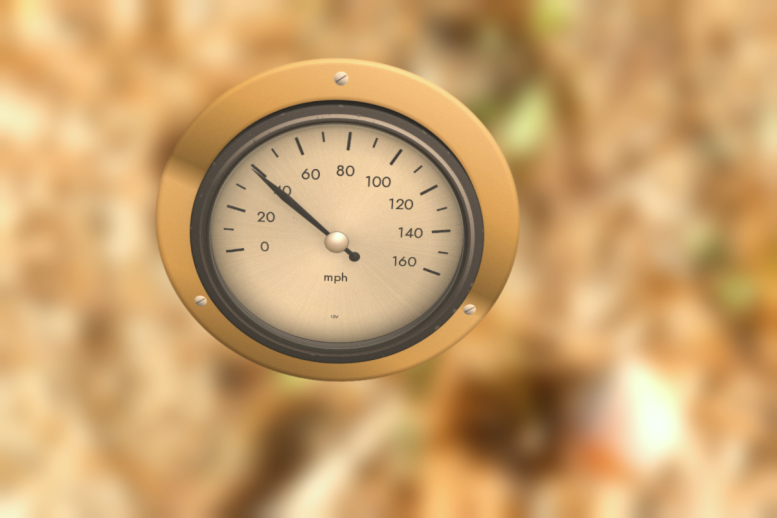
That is 40 mph
